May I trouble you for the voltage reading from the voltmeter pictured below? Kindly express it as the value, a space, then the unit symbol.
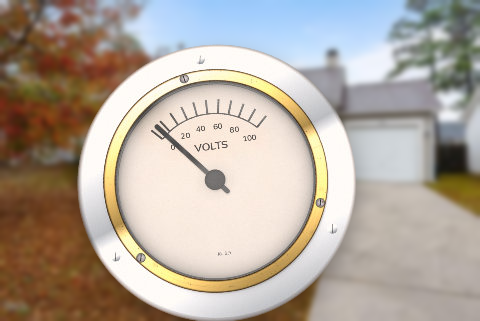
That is 5 V
